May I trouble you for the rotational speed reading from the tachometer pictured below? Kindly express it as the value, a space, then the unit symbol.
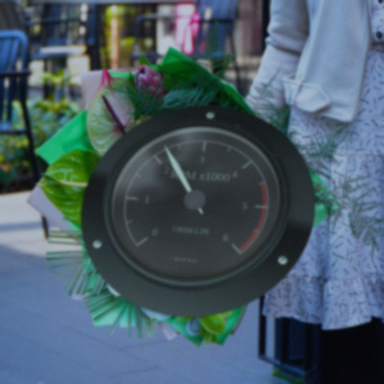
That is 2250 rpm
